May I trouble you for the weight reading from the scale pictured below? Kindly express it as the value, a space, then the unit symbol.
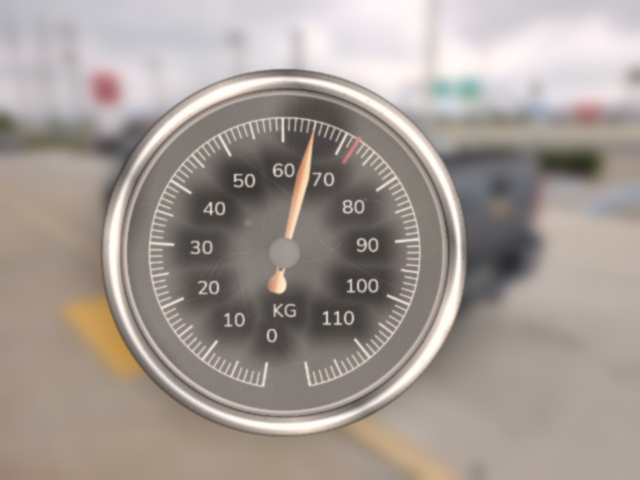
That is 65 kg
